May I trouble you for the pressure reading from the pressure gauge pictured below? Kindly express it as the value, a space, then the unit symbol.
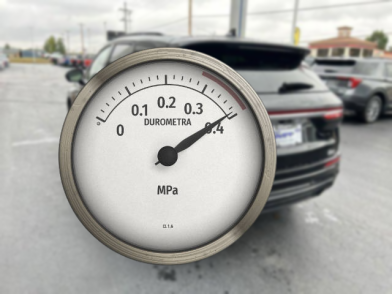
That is 0.39 MPa
